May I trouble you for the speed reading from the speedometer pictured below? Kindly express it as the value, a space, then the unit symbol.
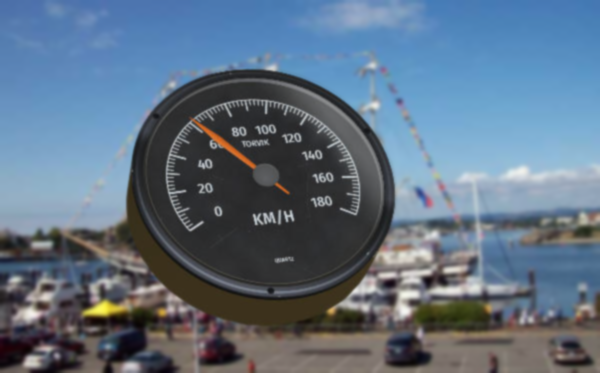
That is 60 km/h
